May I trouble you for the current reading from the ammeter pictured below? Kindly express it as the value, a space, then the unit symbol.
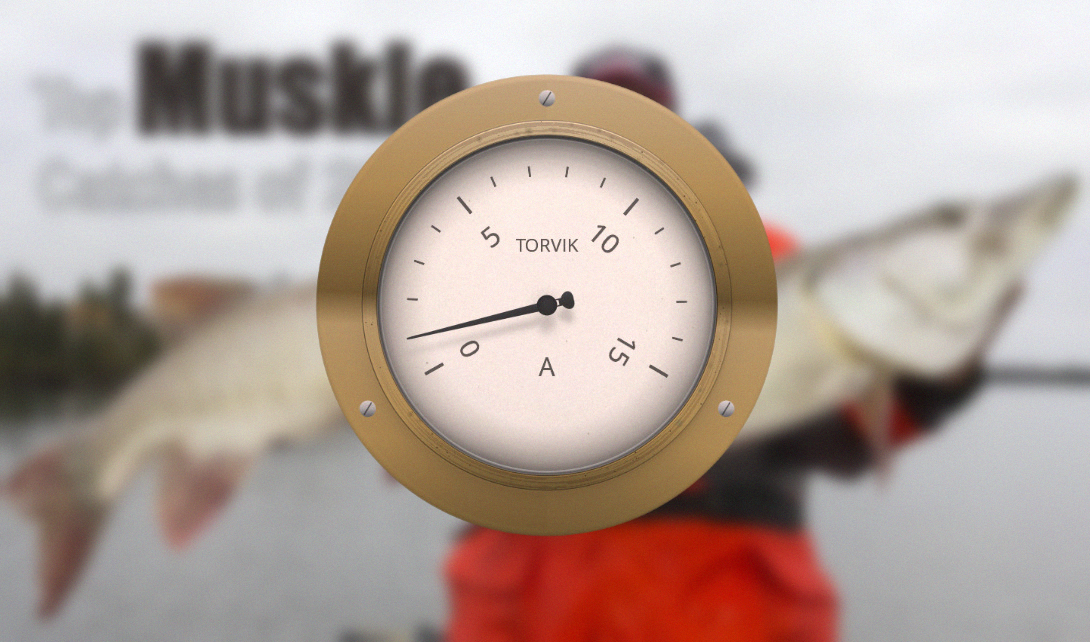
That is 1 A
